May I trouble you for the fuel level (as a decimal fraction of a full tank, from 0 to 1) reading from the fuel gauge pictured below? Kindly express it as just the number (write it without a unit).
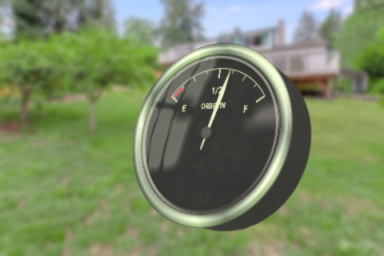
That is 0.625
